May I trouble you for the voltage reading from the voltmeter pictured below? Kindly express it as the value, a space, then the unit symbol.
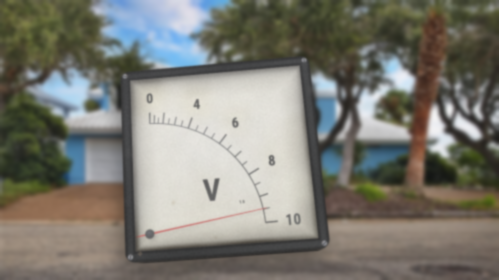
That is 9.5 V
